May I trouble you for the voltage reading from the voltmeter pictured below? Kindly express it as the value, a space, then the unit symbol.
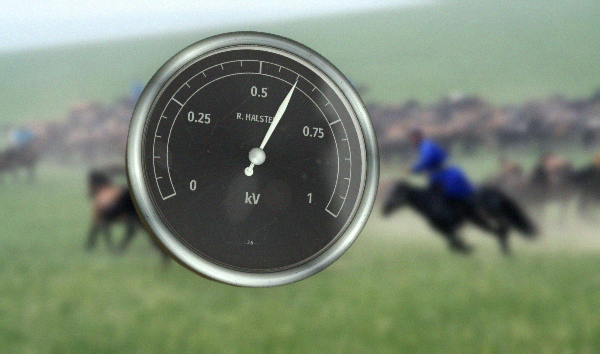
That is 0.6 kV
